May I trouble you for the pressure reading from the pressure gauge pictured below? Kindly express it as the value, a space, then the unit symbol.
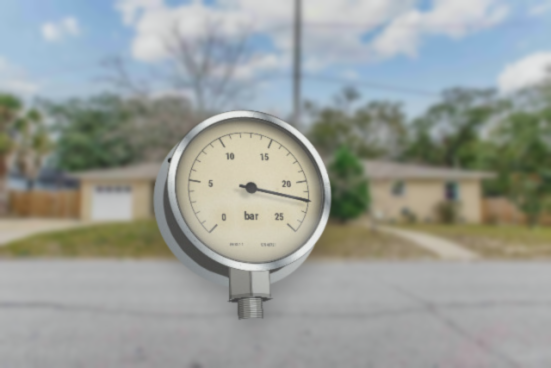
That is 22 bar
